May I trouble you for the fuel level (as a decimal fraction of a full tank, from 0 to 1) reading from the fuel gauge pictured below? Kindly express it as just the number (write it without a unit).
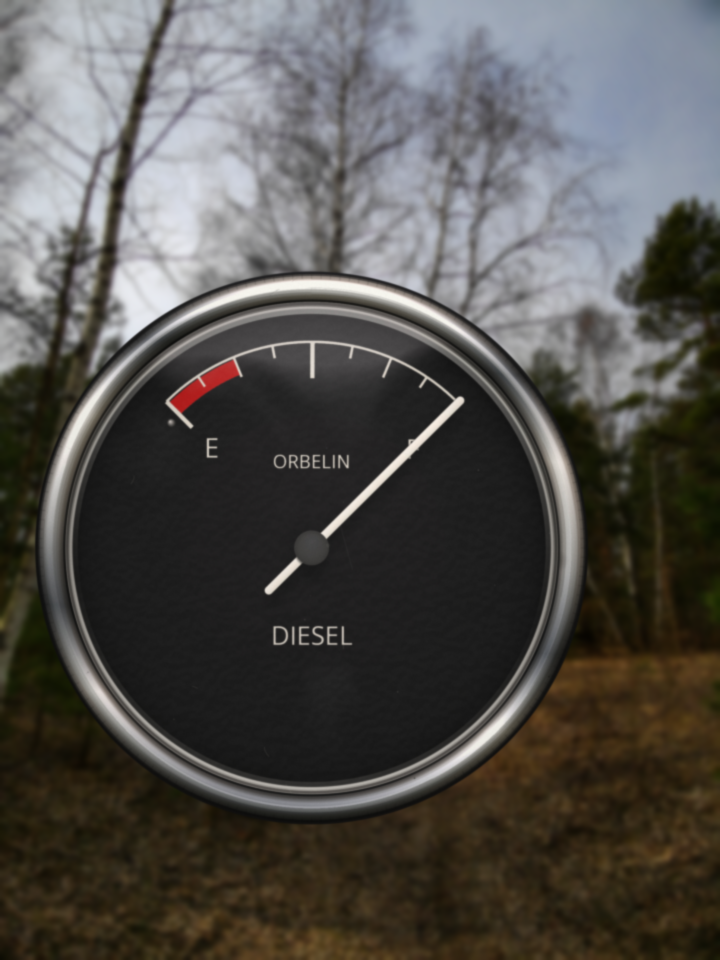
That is 1
